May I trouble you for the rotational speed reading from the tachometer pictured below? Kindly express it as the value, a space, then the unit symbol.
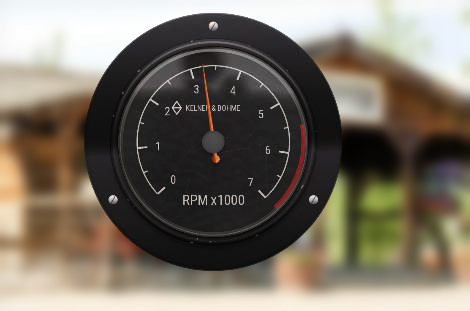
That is 3250 rpm
